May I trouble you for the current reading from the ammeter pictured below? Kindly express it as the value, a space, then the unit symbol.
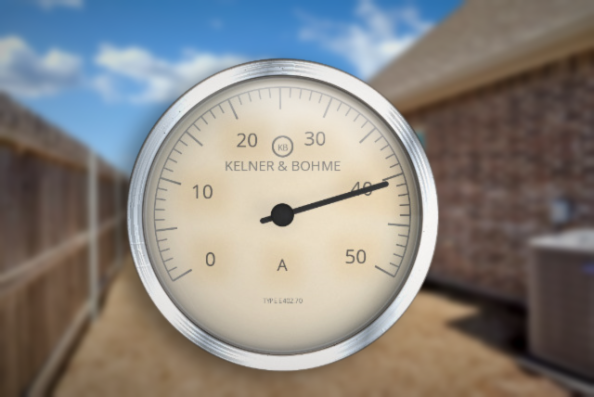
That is 40.5 A
